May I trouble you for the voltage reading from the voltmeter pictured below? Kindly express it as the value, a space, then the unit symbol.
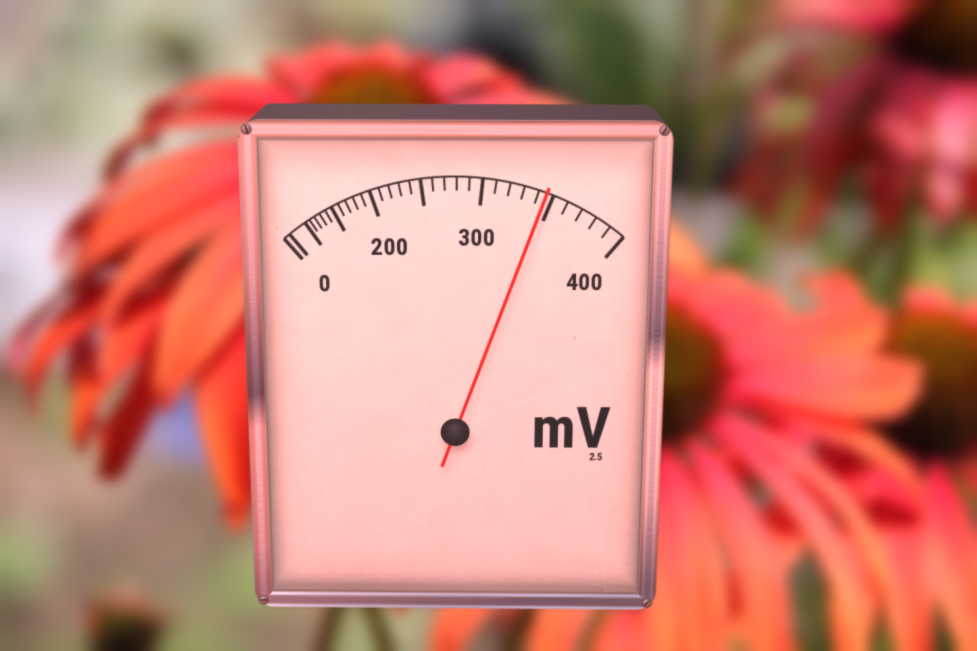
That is 345 mV
